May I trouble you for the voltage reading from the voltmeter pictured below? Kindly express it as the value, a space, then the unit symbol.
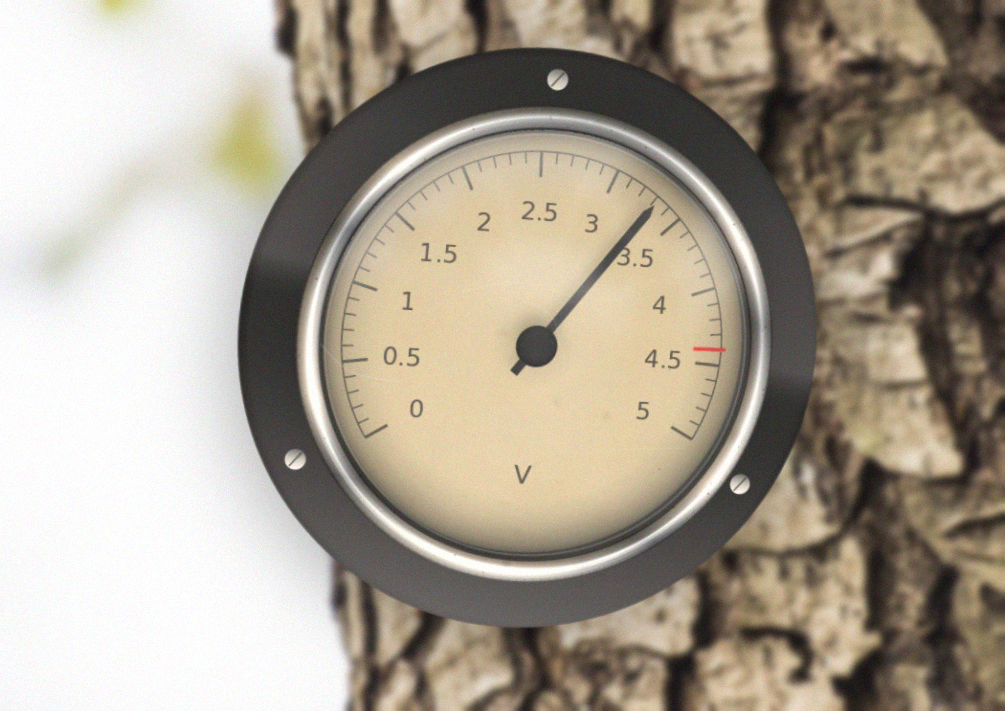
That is 3.3 V
